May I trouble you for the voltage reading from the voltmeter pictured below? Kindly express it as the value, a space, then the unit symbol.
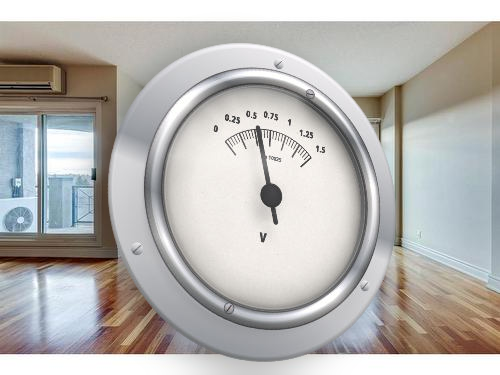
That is 0.5 V
